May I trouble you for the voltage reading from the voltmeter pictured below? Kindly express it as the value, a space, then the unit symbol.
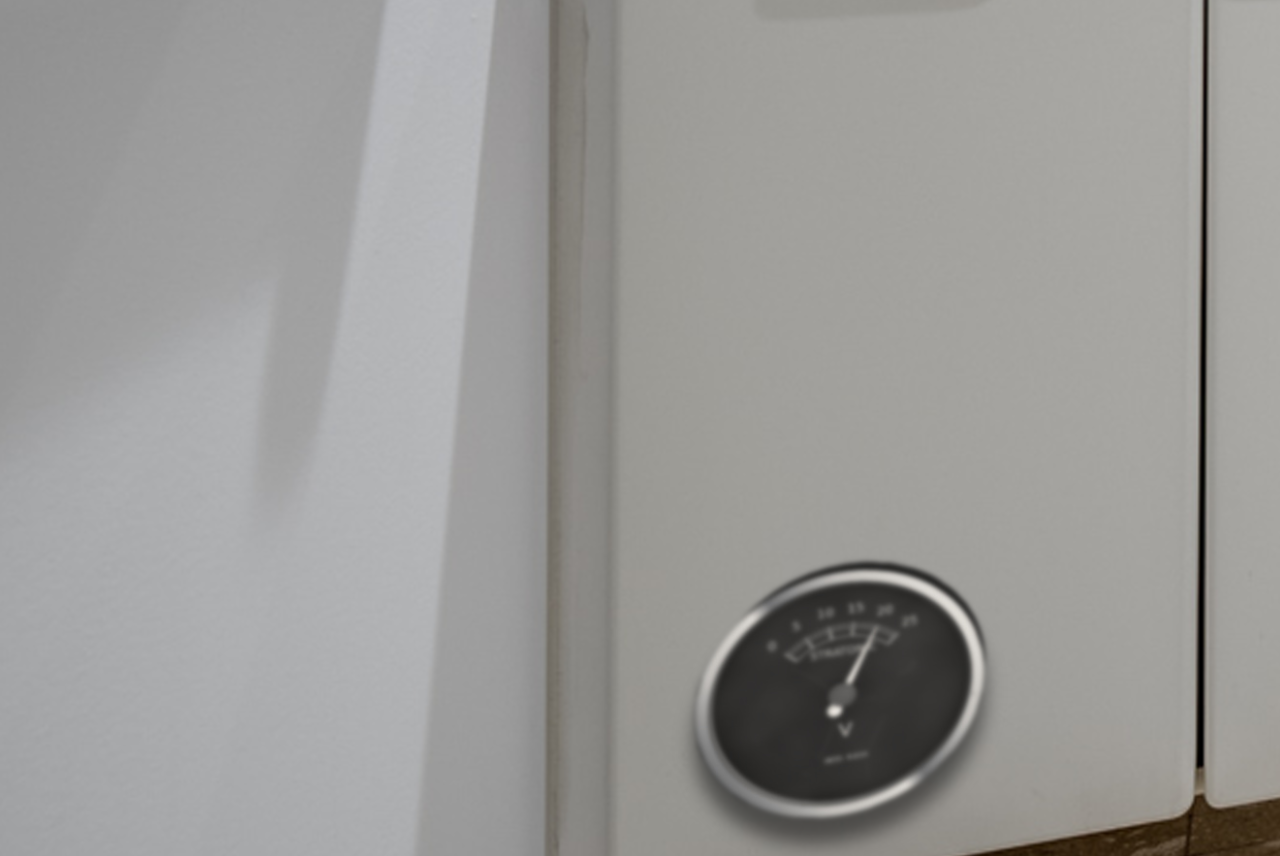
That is 20 V
